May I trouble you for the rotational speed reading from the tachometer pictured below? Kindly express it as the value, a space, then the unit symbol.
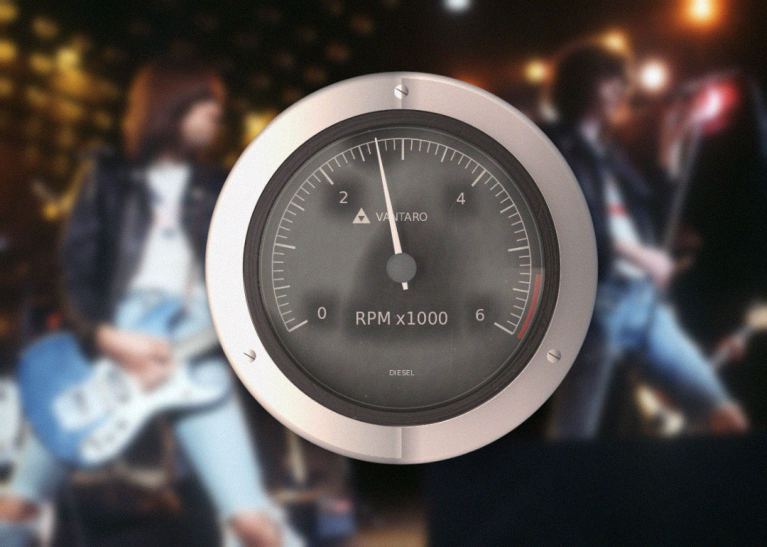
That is 2700 rpm
